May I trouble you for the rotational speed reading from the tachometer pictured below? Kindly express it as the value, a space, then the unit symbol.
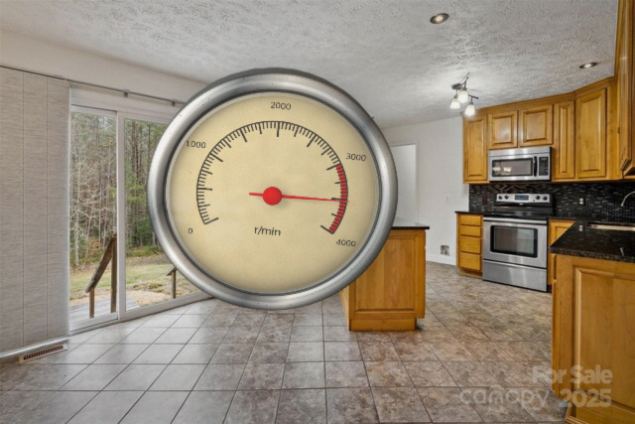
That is 3500 rpm
